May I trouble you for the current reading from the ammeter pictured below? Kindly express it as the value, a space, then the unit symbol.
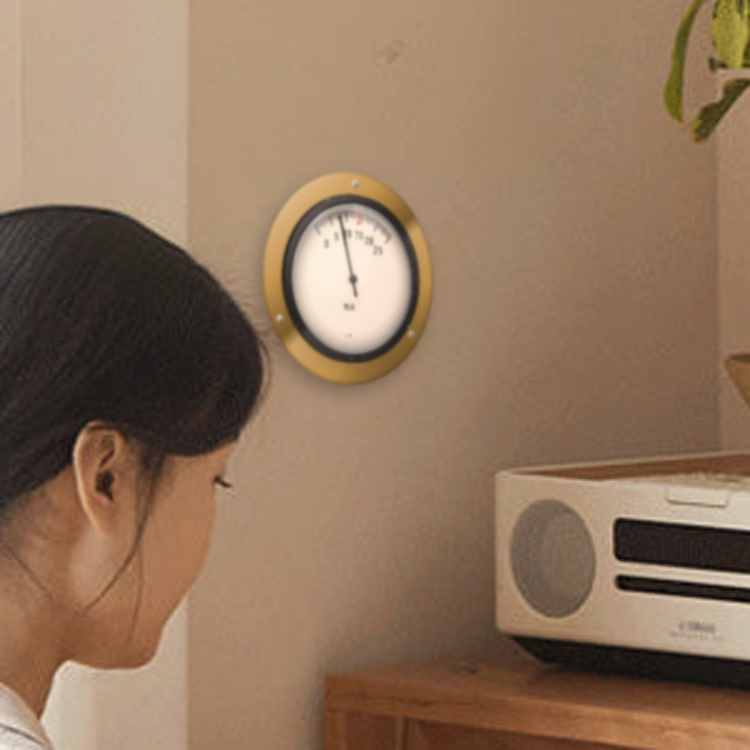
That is 7.5 mA
